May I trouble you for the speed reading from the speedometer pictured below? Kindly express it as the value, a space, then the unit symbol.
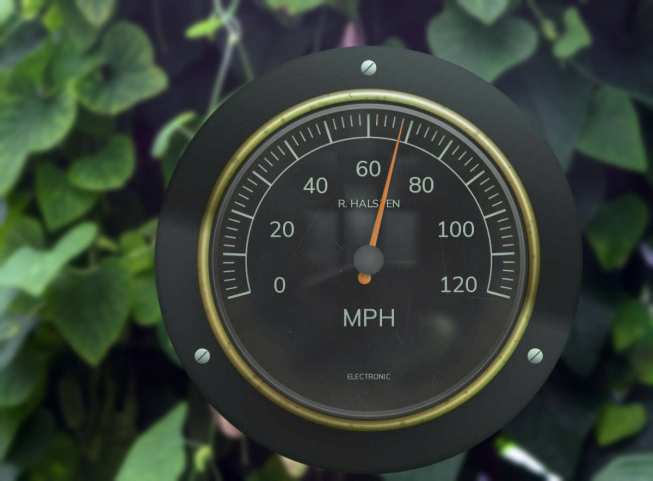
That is 68 mph
